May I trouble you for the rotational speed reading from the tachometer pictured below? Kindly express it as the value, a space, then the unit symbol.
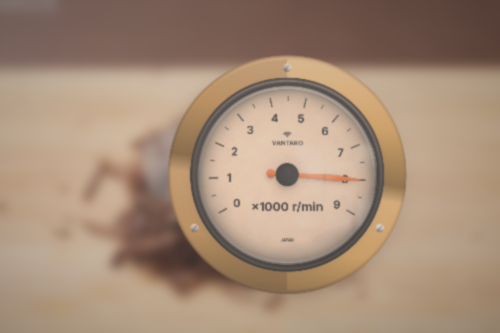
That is 8000 rpm
